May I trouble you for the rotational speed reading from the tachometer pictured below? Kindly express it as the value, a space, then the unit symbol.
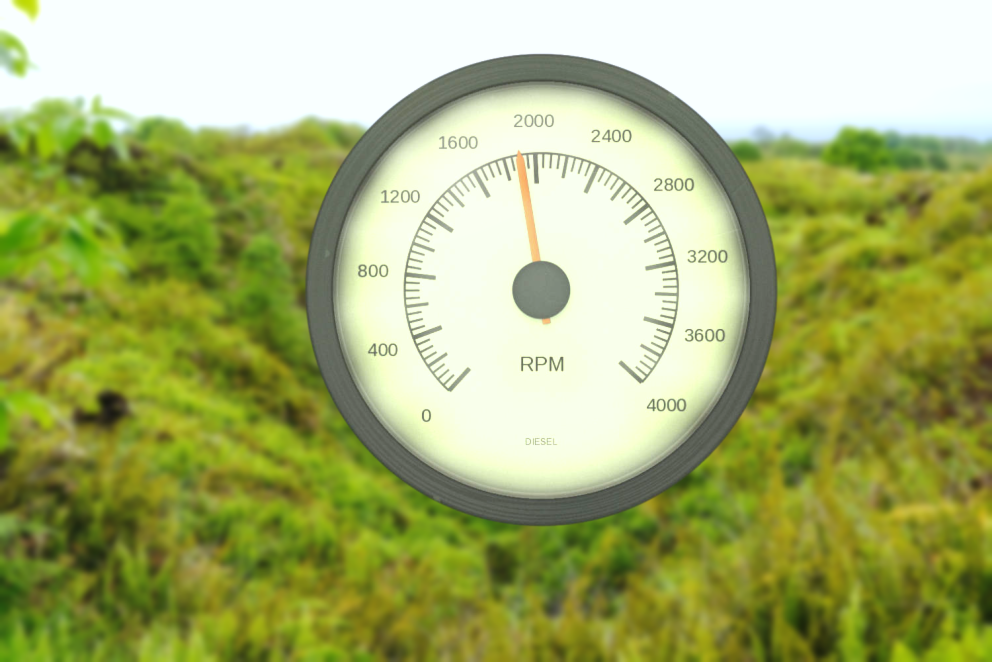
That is 1900 rpm
